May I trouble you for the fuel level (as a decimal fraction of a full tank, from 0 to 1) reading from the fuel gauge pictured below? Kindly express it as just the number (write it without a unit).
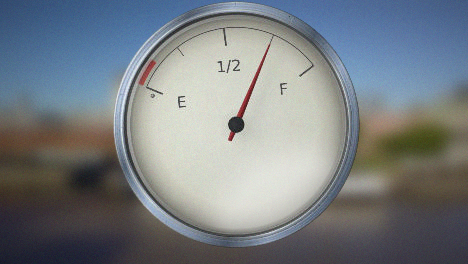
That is 0.75
